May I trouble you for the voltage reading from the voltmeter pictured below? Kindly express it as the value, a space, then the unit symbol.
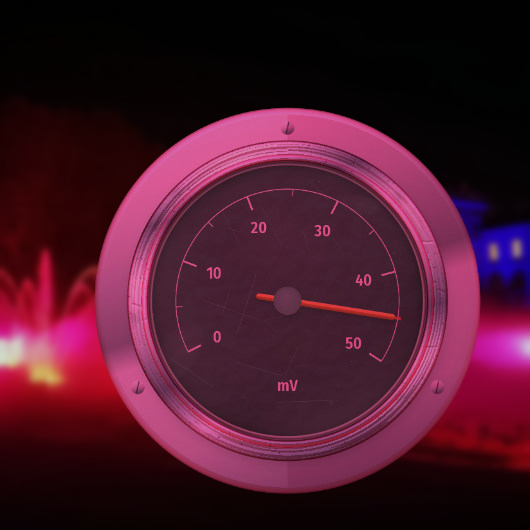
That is 45 mV
